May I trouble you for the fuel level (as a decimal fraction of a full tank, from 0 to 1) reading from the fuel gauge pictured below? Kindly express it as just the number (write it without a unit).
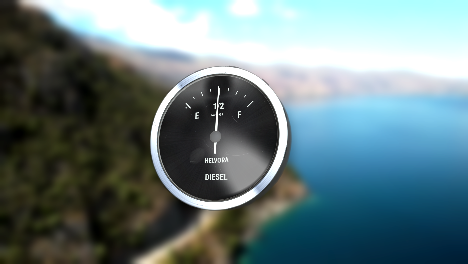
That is 0.5
